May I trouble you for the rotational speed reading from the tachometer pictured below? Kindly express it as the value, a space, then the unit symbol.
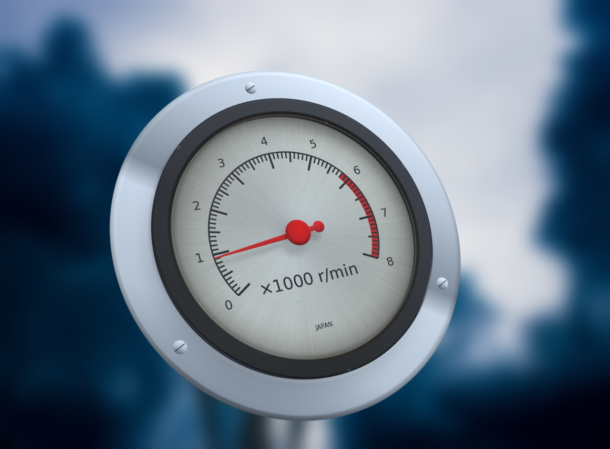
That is 900 rpm
